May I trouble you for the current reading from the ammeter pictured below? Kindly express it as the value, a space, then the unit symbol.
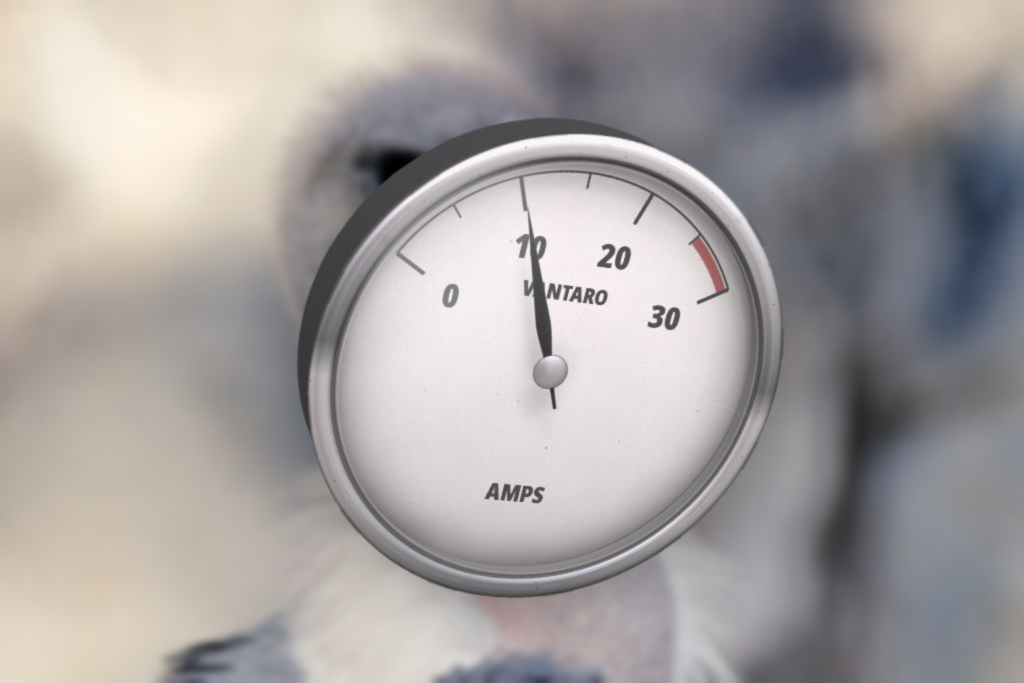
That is 10 A
